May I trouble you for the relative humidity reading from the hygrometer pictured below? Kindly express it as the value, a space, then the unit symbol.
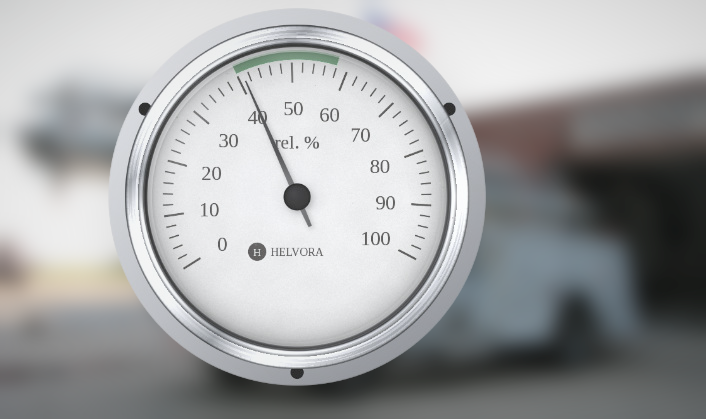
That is 41 %
